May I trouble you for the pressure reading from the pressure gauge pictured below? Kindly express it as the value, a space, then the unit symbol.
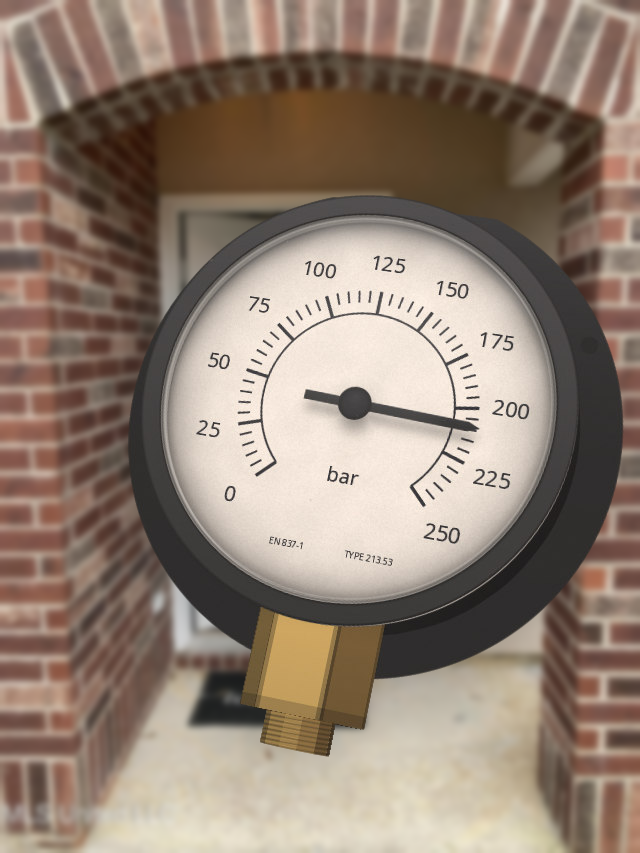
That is 210 bar
